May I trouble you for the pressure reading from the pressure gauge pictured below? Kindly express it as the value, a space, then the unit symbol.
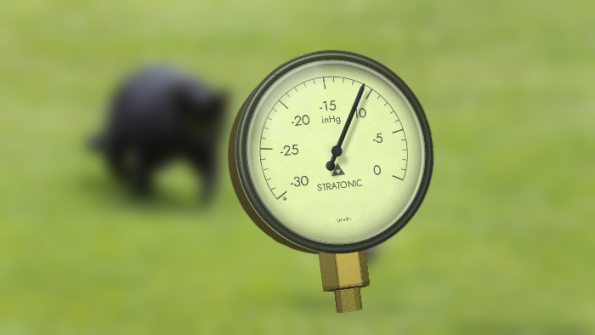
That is -11 inHg
